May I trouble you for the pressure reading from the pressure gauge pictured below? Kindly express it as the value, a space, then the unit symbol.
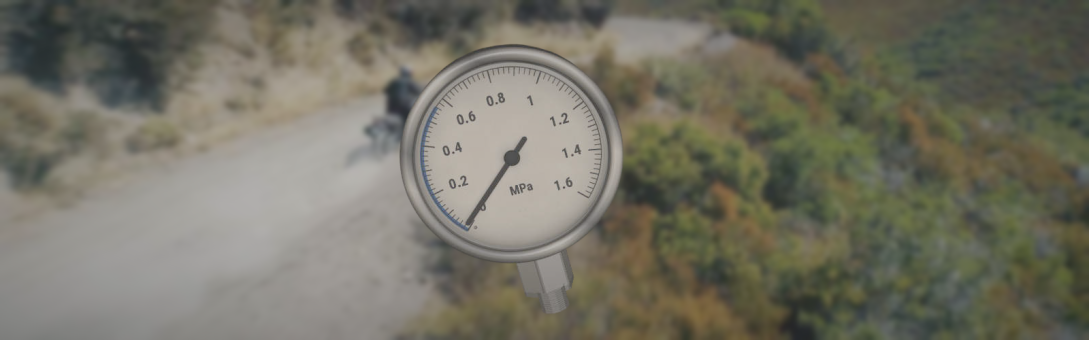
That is 0.02 MPa
